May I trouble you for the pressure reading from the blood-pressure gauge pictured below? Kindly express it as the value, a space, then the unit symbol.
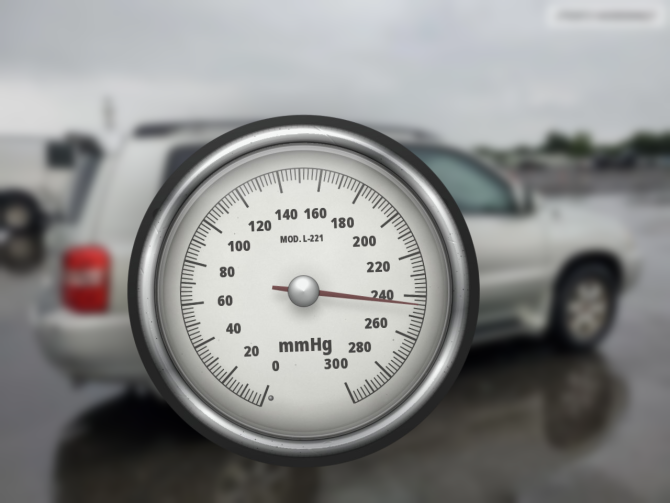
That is 244 mmHg
